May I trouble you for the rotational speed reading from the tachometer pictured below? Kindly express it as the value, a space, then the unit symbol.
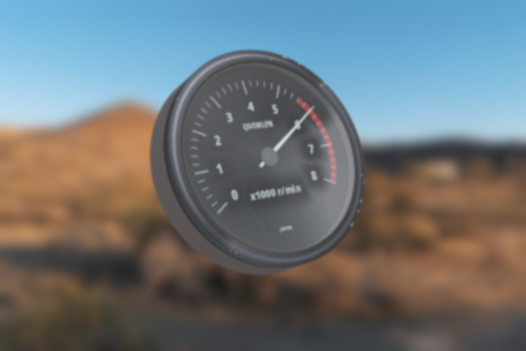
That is 6000 rpm
